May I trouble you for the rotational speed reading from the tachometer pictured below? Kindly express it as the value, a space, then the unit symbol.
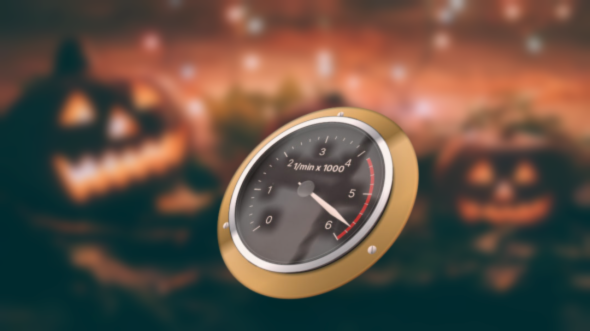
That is 5700 rpm
